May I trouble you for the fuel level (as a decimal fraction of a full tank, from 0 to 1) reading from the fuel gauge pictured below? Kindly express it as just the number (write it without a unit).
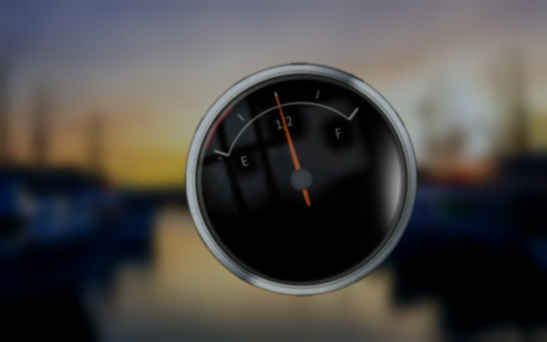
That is 0.5
